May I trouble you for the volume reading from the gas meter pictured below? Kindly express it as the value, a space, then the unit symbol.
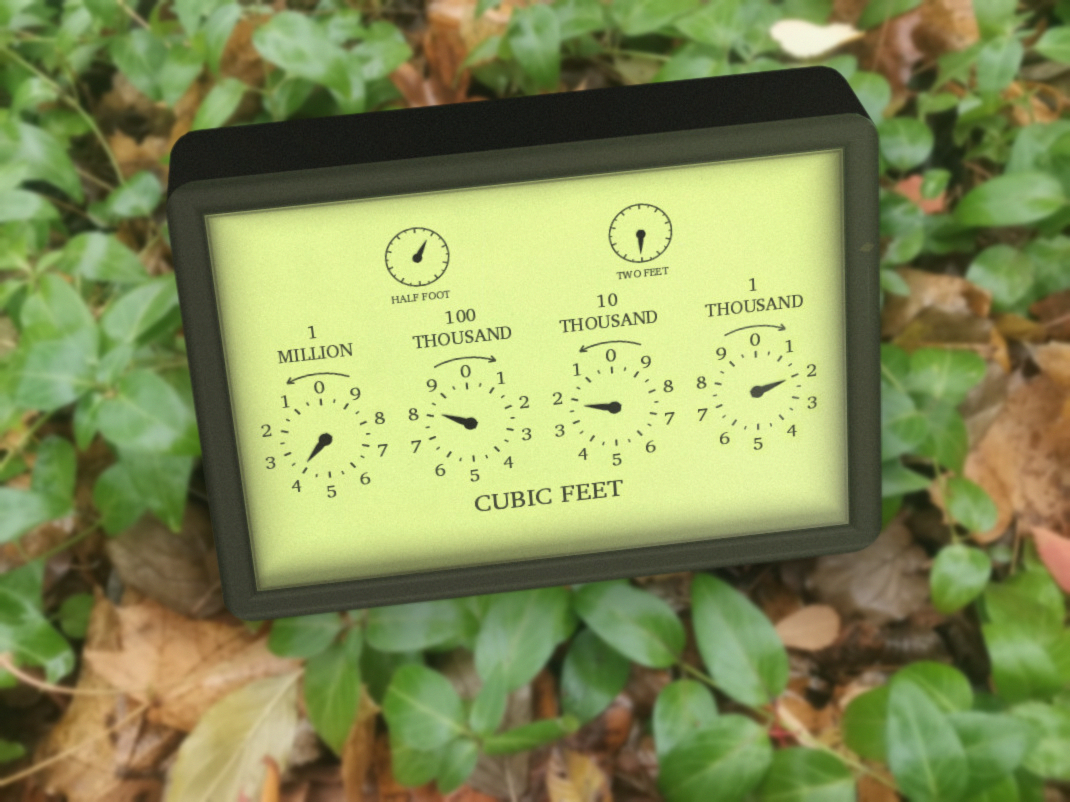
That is 382200 ft³
